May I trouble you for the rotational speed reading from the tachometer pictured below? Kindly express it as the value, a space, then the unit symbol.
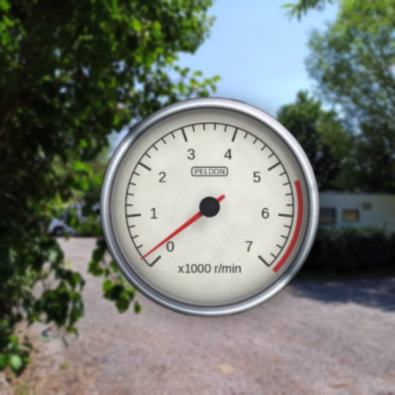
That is 200 rpm
